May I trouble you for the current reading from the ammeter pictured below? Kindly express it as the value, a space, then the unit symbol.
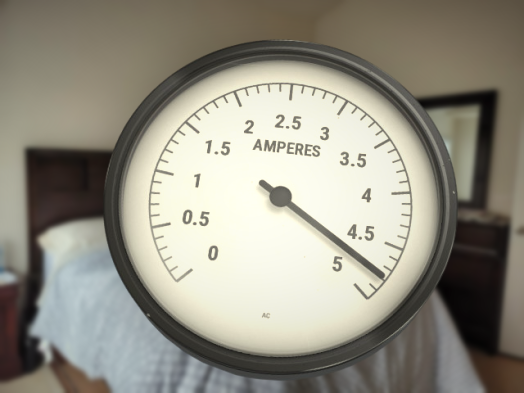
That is 4.8 A
